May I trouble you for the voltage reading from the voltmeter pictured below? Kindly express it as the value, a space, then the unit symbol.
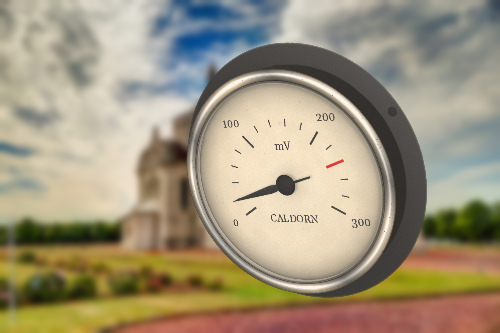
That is 20 mV
